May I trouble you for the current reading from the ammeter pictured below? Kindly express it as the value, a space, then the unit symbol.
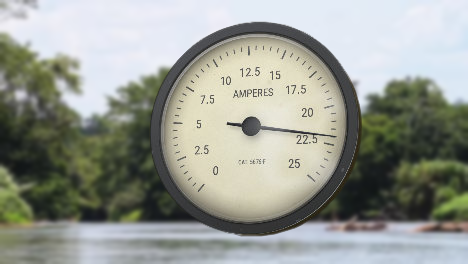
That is 22 A
